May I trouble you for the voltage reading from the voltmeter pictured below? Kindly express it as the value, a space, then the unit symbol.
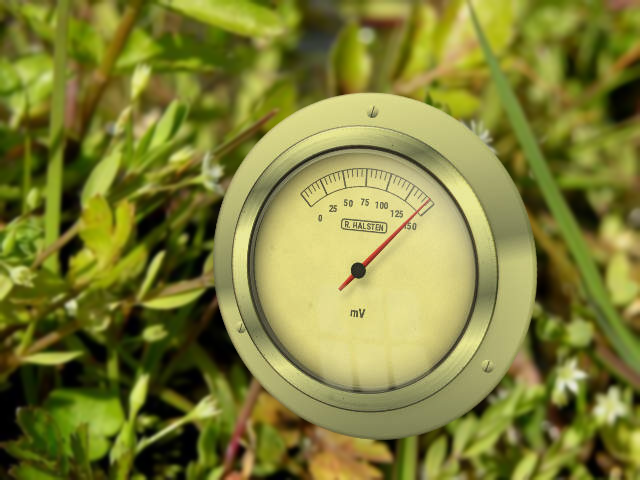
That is 145 mV
